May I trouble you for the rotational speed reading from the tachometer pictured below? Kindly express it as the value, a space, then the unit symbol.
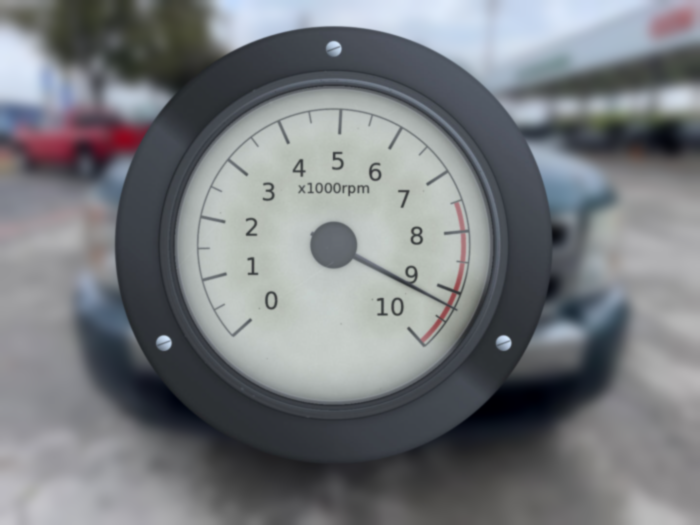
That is 9250 rpm
